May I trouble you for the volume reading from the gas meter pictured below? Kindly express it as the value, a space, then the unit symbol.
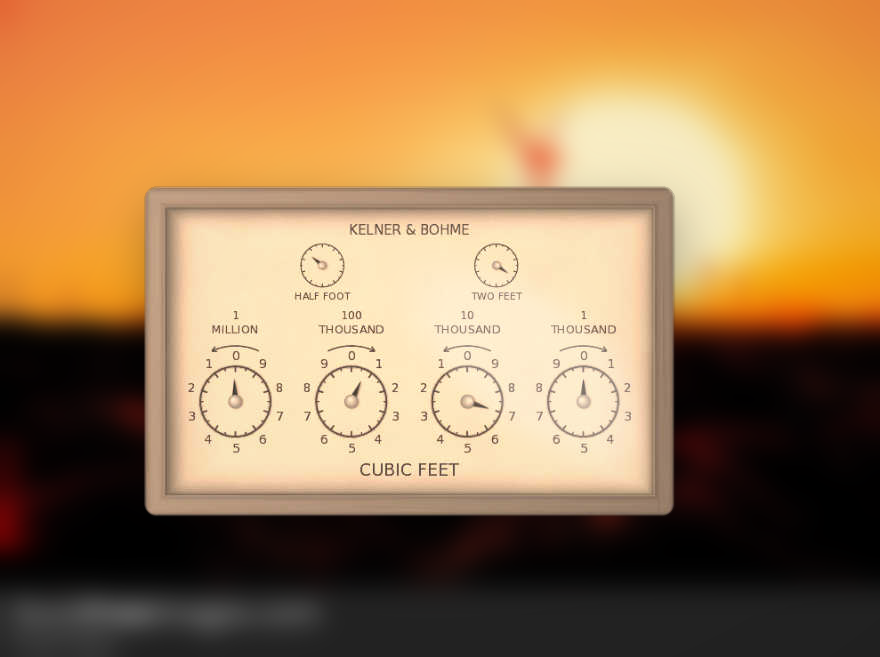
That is 7000 ft³
